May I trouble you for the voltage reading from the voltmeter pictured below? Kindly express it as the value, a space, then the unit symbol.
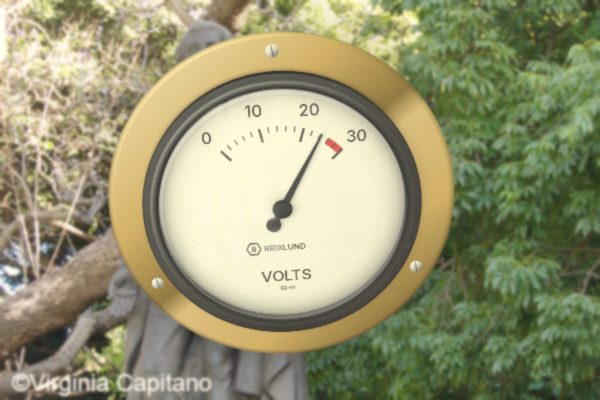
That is 24 V
